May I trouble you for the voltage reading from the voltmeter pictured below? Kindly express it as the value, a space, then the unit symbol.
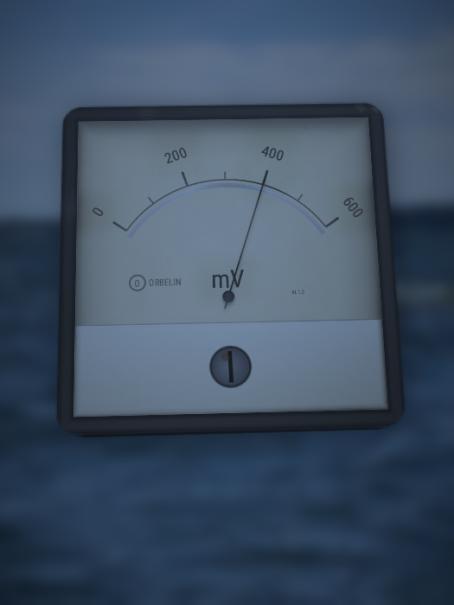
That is 400 mV
